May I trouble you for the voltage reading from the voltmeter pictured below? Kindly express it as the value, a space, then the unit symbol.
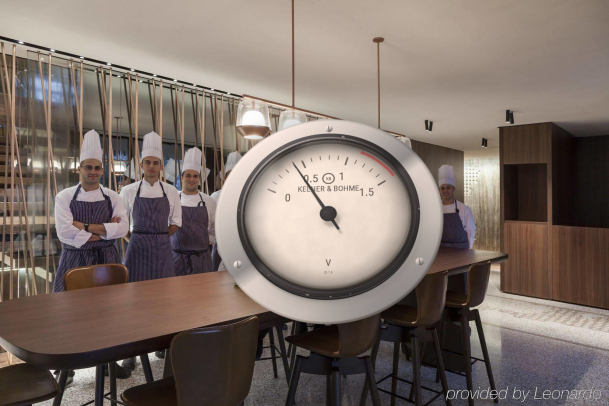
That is 0.4 V
